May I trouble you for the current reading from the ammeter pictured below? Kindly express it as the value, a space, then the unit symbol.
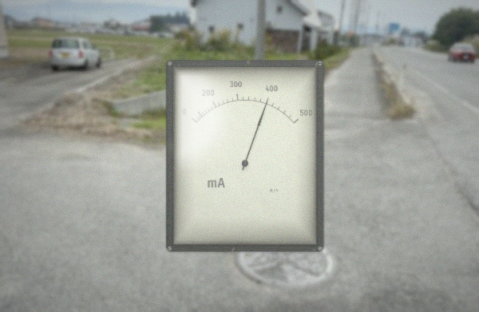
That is 400 mA
